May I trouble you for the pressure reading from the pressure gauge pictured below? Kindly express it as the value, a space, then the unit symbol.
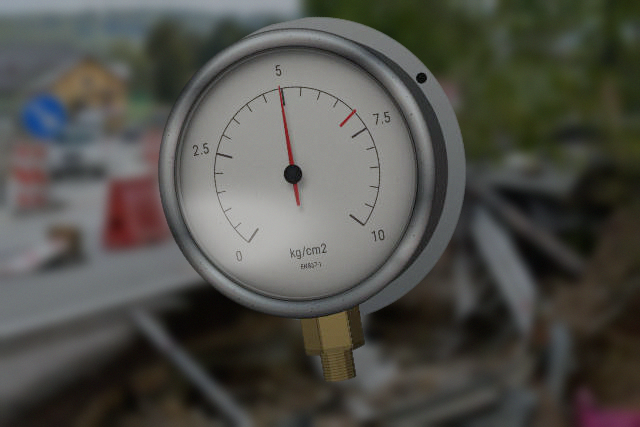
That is 5 kg/cm²
